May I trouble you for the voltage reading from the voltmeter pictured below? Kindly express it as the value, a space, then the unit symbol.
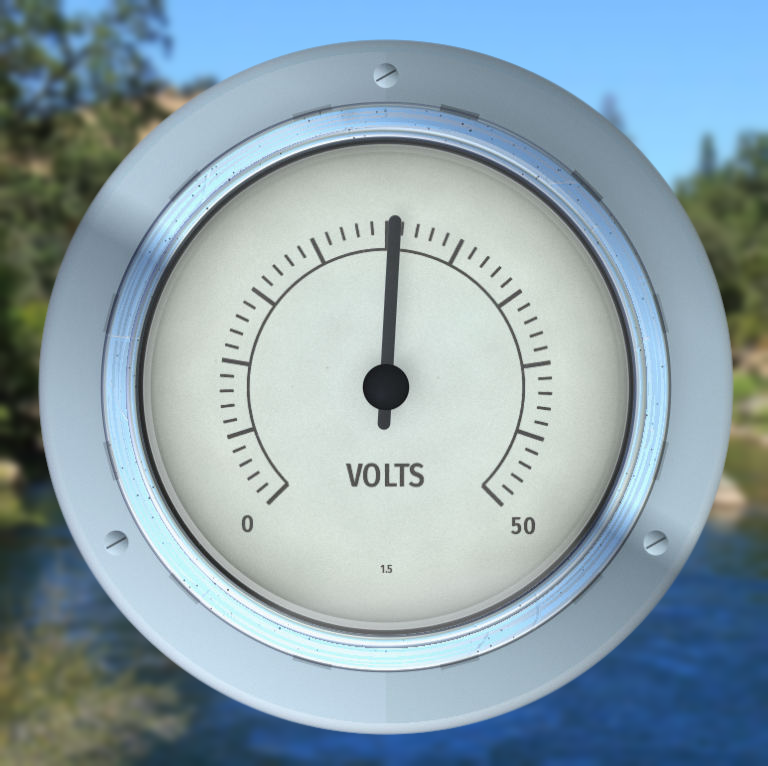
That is 25.5 V
